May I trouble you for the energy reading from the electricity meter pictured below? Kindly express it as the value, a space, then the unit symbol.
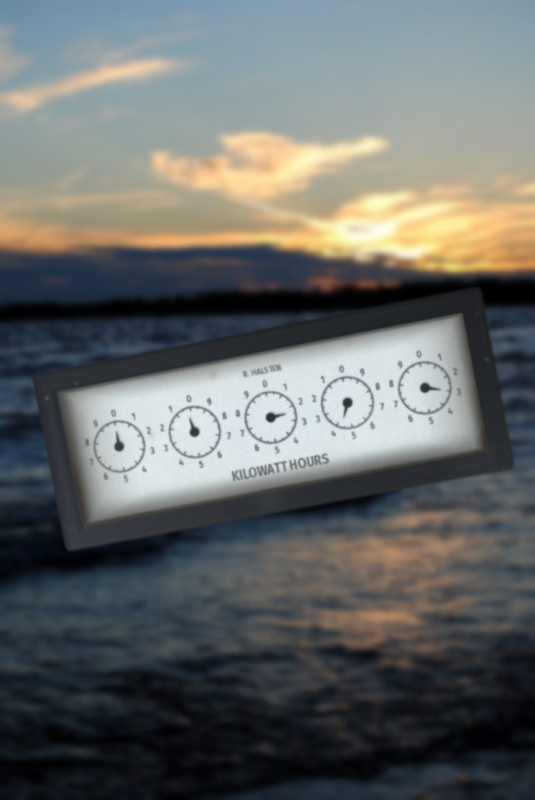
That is 243 kWh
